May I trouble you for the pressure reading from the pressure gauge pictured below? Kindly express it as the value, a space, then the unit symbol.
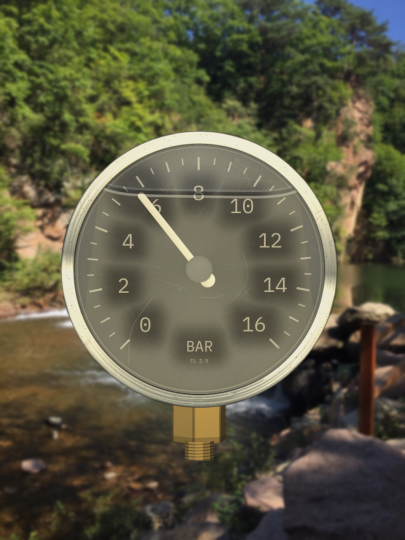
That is 5.75 bar
